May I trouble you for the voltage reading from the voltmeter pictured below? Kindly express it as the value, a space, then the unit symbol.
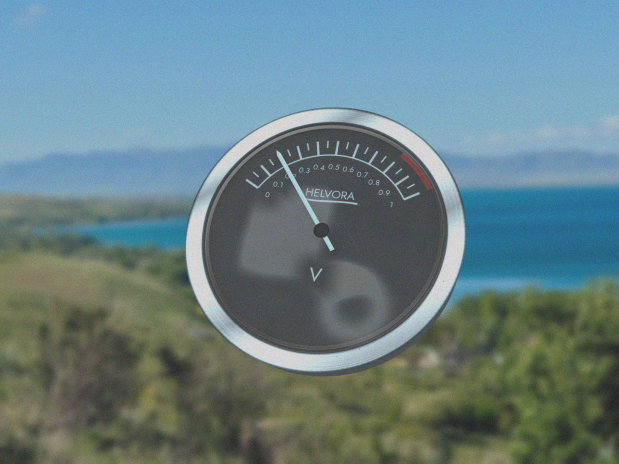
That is 0.2 V
